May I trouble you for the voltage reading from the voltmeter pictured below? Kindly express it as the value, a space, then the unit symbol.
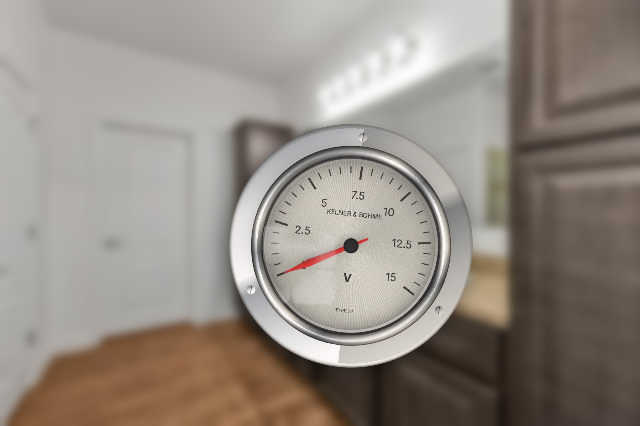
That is 0 V
